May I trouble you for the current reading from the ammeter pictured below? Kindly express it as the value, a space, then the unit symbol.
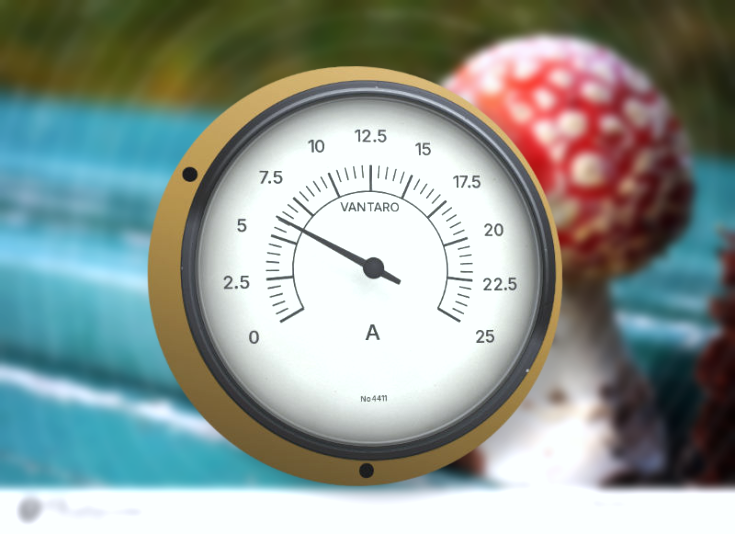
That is 6 A
